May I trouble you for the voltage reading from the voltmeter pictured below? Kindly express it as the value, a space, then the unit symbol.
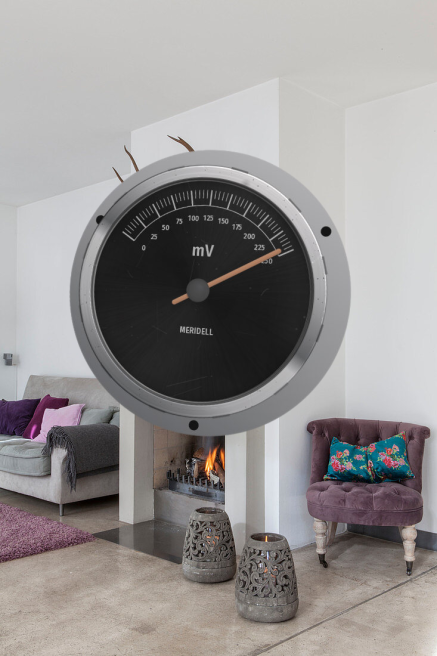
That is 245 mV
